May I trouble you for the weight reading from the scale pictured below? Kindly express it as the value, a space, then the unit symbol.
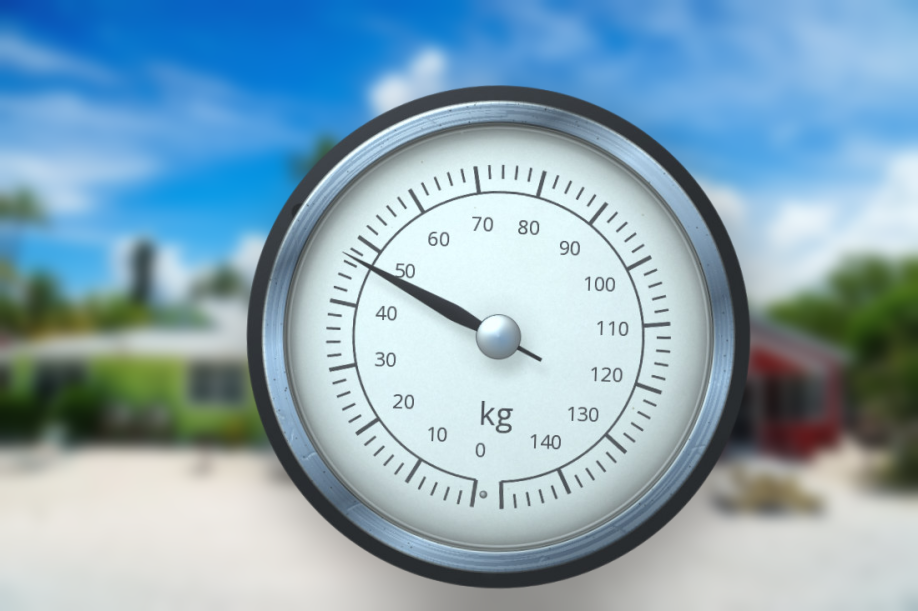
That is 47 kg
